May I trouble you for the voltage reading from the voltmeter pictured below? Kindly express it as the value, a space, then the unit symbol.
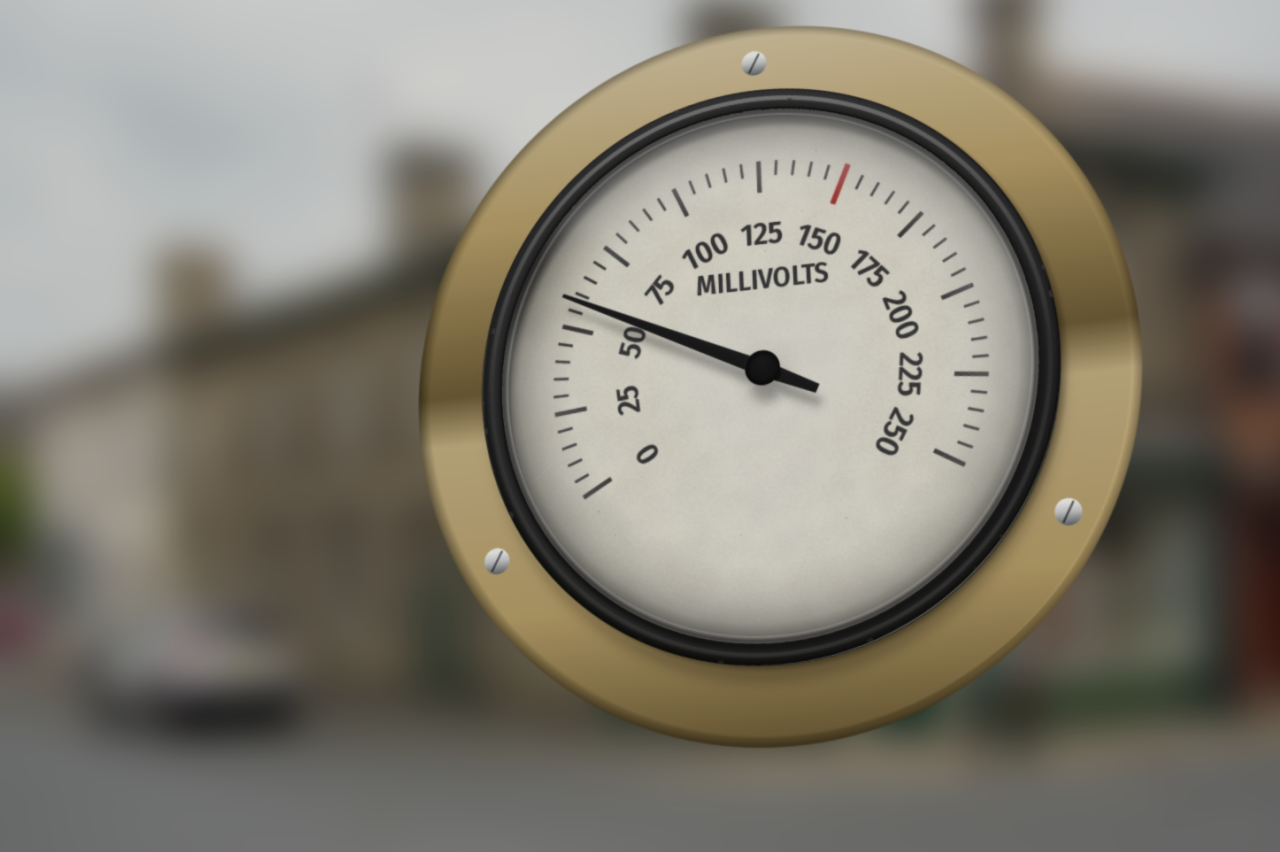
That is 57.5 mV
